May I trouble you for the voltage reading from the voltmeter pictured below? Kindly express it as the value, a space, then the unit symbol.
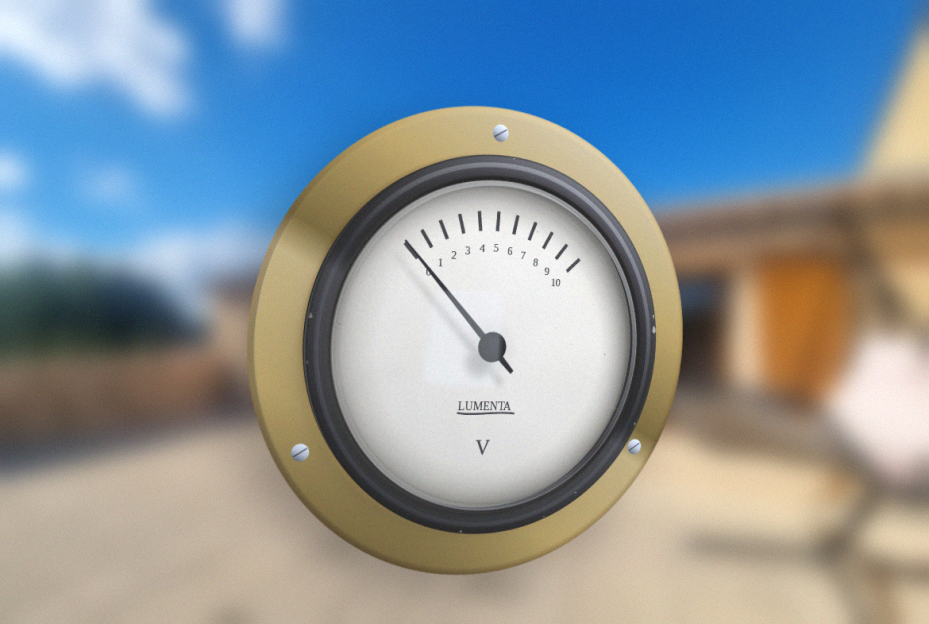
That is 0 V
